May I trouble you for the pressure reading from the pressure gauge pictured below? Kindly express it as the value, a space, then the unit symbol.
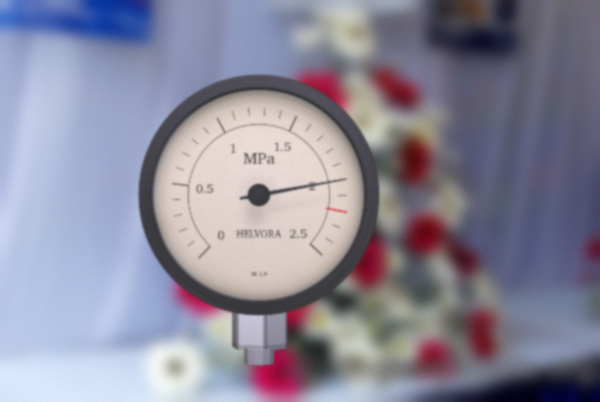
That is 2 MPa
